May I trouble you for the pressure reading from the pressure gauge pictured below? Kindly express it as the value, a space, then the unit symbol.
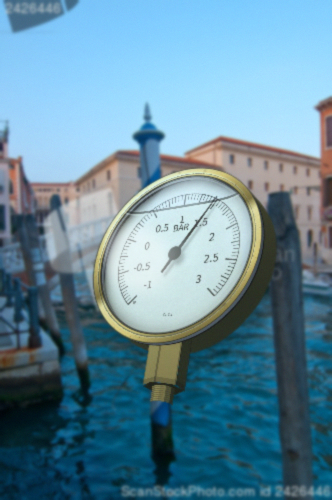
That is 1.5 bar
